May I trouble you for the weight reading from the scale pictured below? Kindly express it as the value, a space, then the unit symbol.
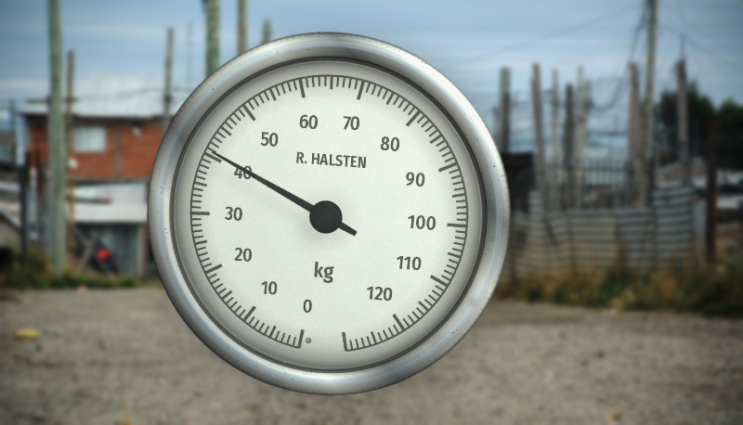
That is 41 kg
